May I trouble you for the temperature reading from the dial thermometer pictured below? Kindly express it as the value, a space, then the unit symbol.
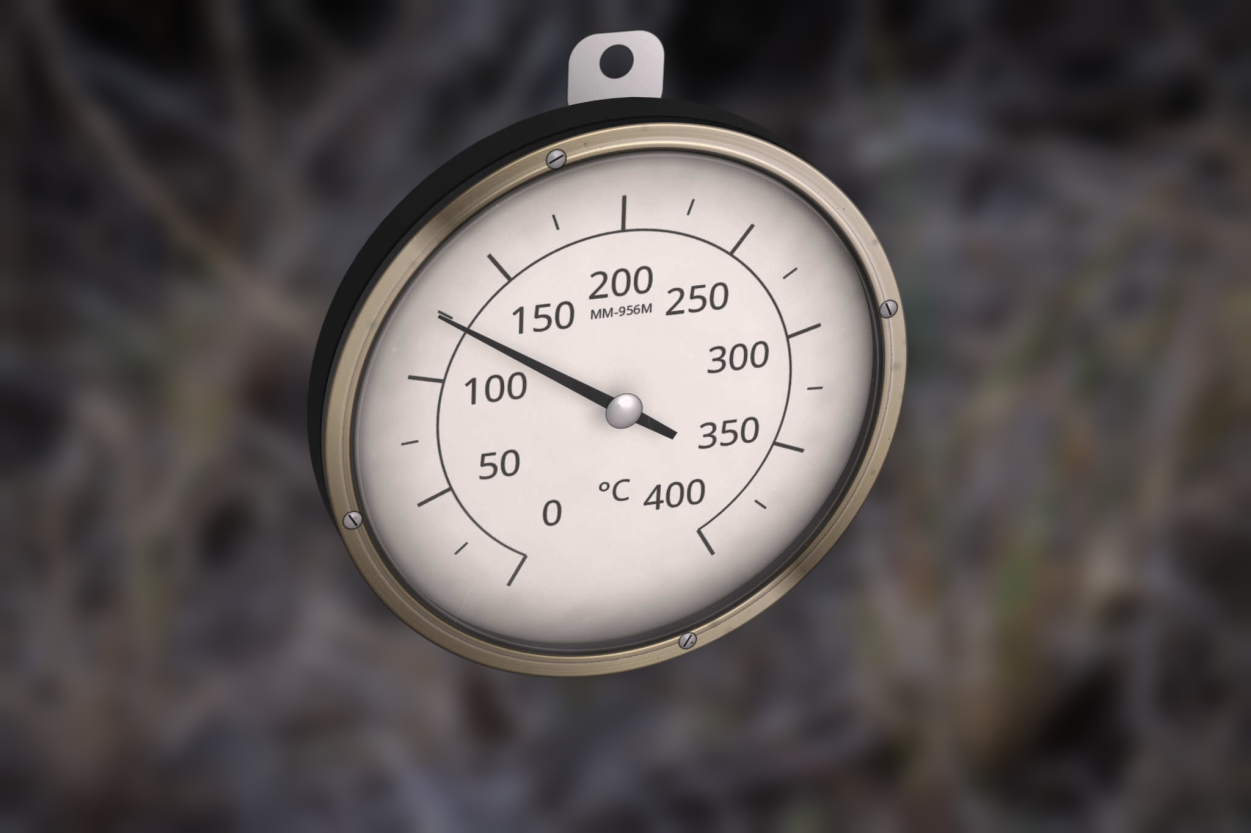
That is 125 °C
